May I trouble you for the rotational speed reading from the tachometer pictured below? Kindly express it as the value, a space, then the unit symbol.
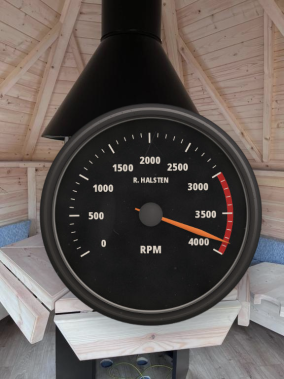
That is 3850 rpm
